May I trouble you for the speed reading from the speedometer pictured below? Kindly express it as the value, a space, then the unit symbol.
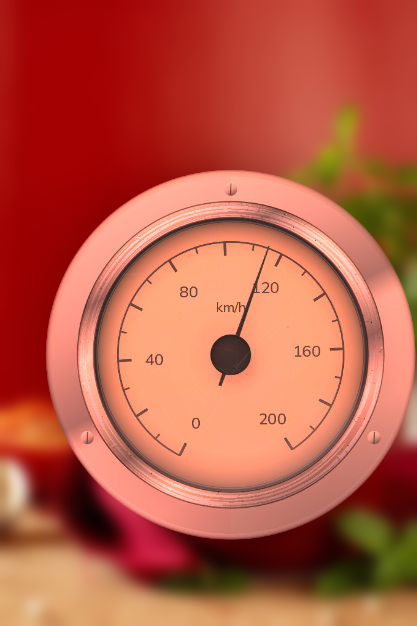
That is 115 km/h
